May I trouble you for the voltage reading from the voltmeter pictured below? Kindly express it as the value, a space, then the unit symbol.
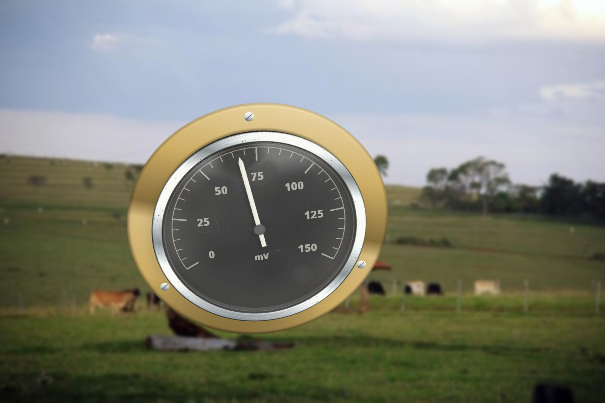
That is 67.5 mV
